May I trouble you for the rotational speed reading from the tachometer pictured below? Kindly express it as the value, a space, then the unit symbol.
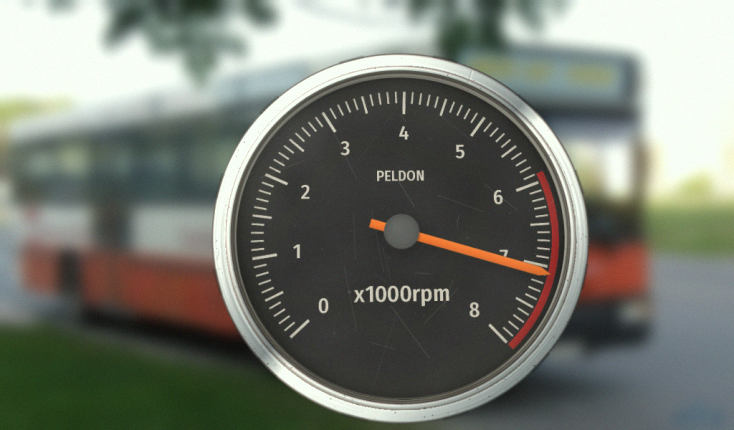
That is 7100 rpm
